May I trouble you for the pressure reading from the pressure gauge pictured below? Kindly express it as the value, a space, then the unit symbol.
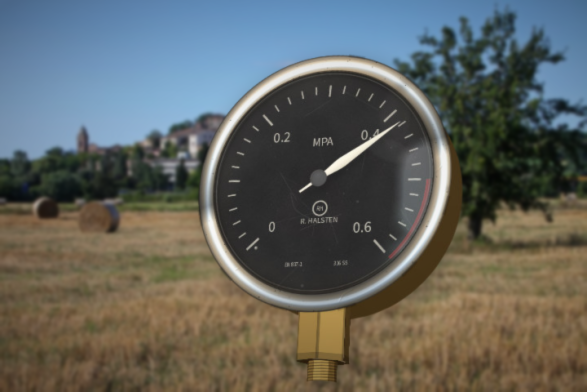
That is 0.42 MPa
